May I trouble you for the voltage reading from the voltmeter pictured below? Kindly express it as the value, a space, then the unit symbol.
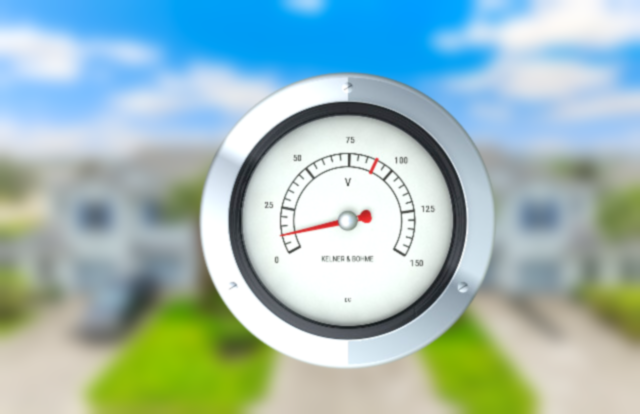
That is 10 V
